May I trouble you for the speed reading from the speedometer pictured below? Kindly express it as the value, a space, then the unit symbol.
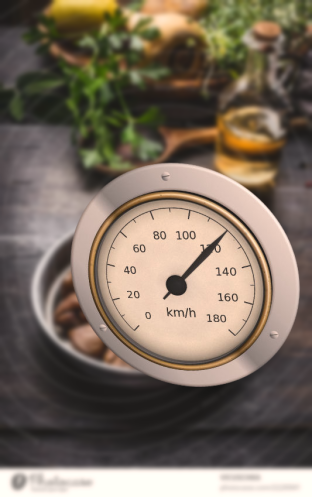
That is 120 km/h
